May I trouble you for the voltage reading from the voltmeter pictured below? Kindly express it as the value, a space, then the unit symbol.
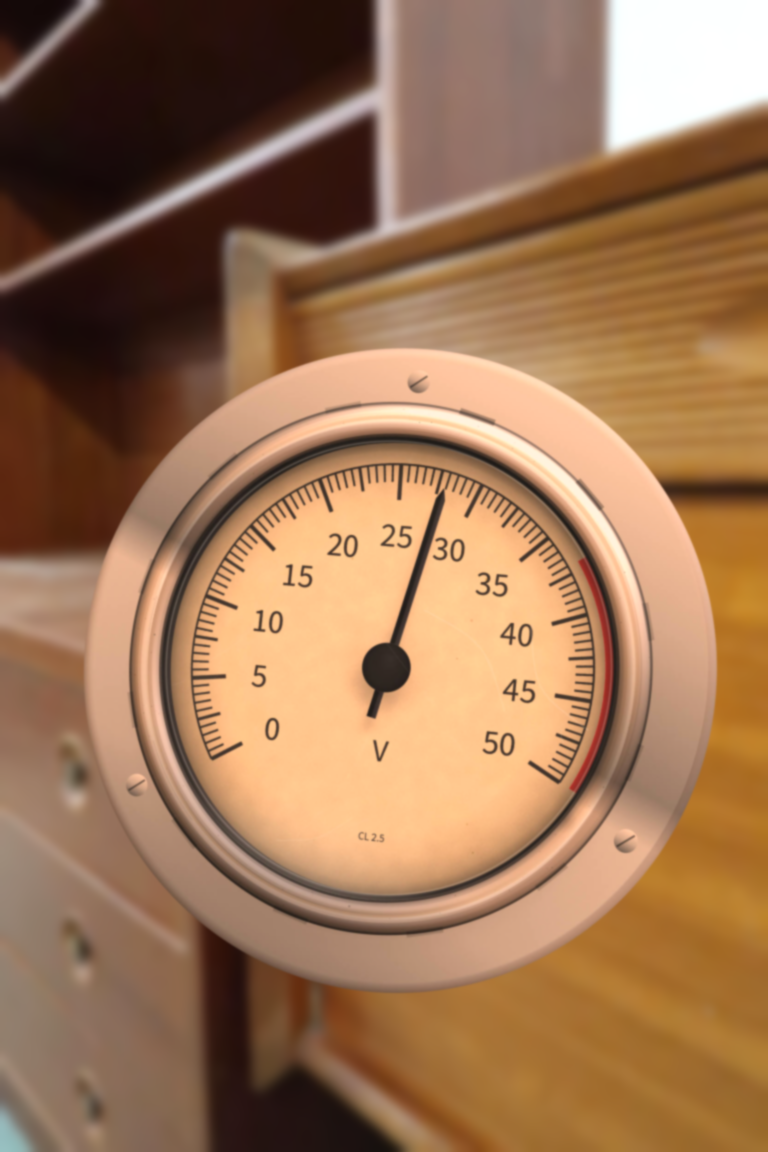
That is 28 V
